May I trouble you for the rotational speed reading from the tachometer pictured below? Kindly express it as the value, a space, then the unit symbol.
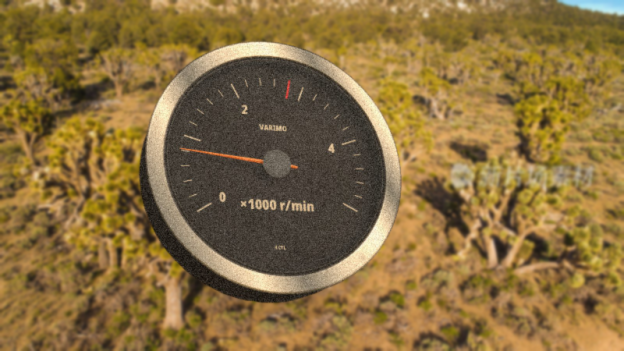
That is 800 rpm
